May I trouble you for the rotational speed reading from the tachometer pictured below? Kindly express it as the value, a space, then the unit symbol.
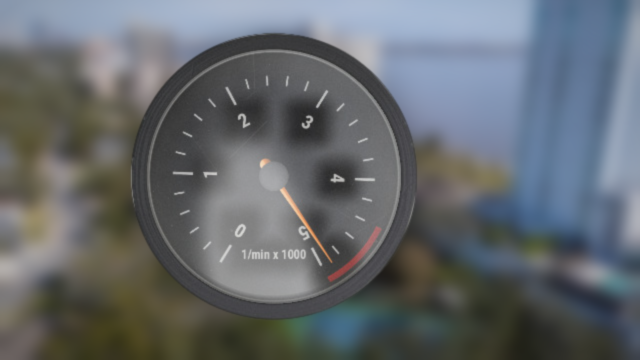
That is 4900 rpm
